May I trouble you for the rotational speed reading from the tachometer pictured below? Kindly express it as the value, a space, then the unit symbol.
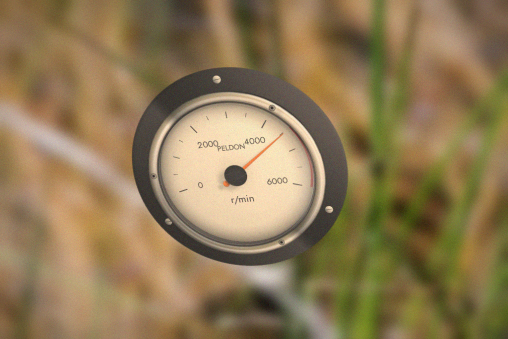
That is 4500 rpm
